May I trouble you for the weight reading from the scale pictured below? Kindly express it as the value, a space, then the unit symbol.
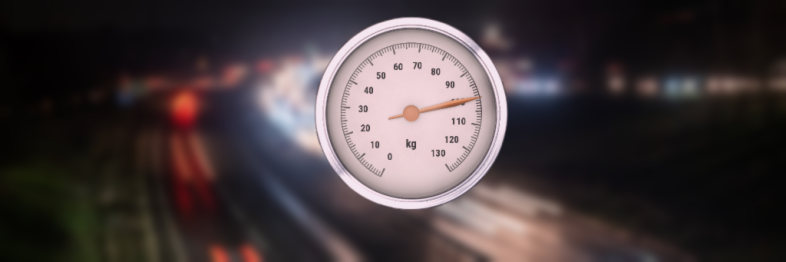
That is 100 kg
